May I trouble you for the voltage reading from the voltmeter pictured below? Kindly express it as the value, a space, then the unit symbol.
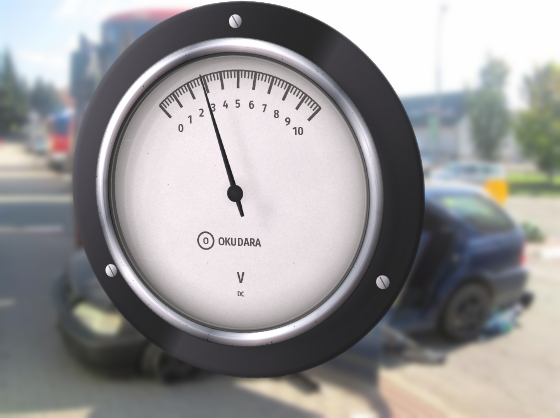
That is 3 V
